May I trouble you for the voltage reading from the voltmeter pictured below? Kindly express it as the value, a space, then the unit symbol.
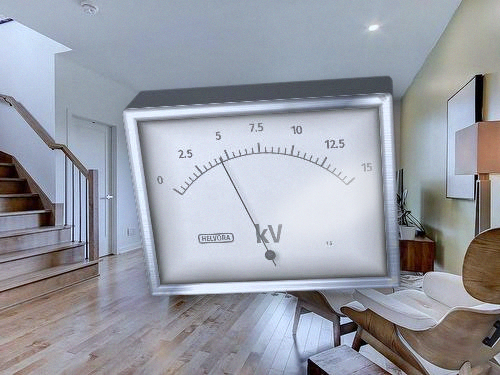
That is 4.5 kV
